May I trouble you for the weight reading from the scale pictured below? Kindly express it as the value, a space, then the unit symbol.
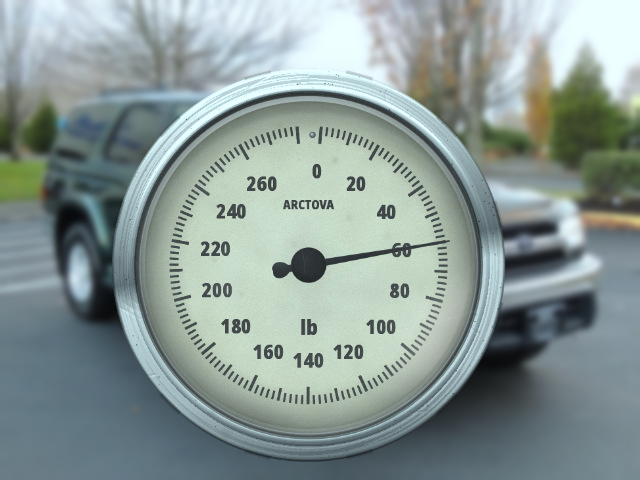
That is 60 lb
